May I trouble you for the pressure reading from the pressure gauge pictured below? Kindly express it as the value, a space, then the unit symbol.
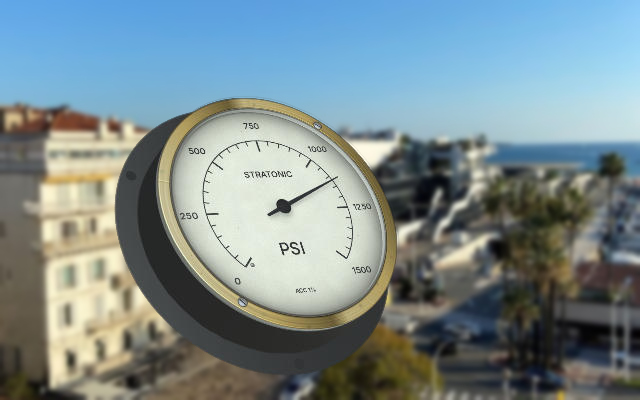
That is 1125 psi
